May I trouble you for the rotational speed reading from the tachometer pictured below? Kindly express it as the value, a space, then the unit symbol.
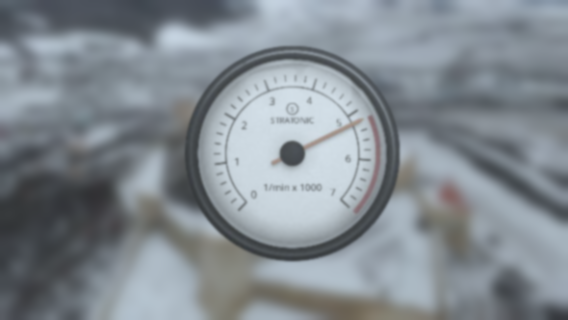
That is 5200 rpm
